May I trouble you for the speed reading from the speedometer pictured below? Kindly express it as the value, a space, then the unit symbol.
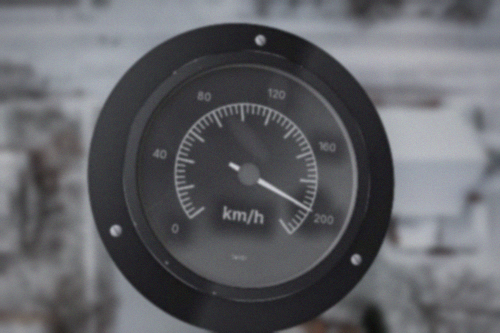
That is 200 km/h
